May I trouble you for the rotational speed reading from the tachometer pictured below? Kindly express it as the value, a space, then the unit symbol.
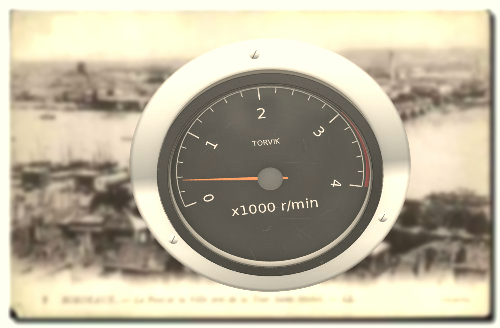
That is 400 rpm
